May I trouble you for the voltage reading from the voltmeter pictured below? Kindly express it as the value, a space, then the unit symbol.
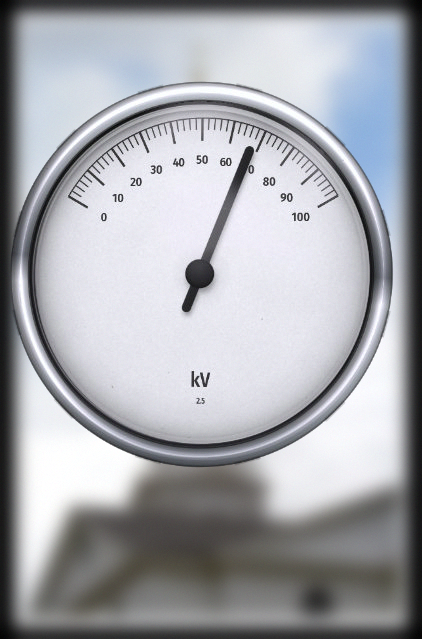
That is 68 kV
